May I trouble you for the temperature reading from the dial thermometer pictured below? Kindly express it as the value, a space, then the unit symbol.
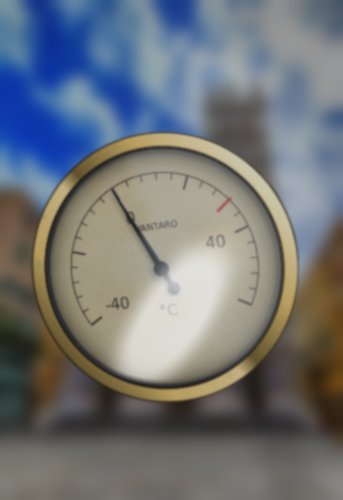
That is 0 °C
